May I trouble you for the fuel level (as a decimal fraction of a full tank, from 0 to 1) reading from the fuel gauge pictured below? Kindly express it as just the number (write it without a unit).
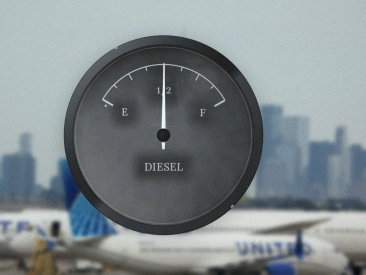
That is 0.5
